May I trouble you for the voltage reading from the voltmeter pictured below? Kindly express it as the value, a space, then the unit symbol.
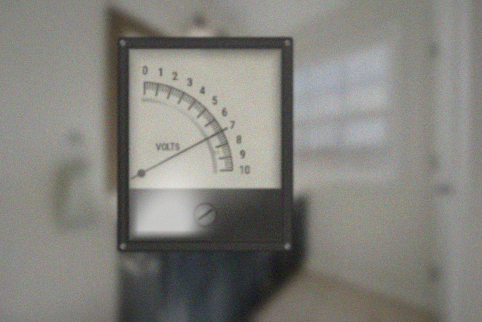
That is 7 V
